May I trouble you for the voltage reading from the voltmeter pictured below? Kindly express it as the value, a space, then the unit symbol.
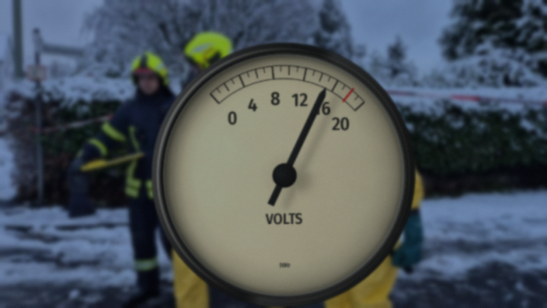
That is 15 V
